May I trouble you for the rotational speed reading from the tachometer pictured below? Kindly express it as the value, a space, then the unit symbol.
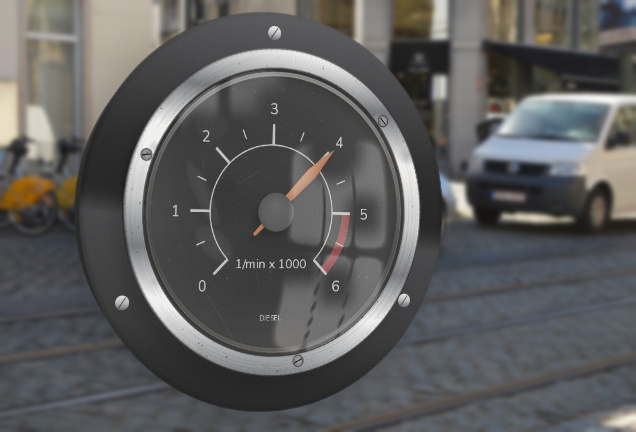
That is 4000 rpm
